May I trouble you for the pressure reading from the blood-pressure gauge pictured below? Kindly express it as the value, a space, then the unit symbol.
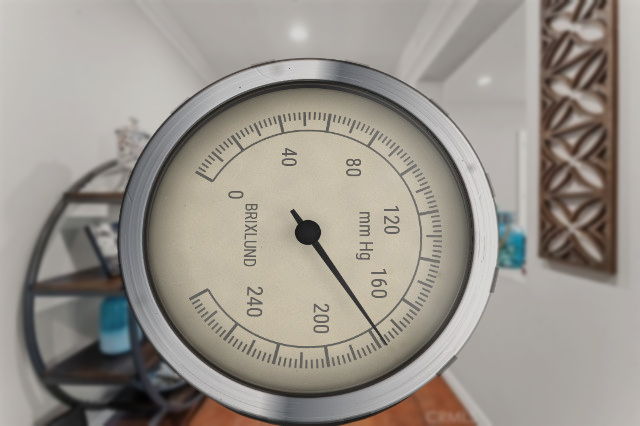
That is 178 mmHg
